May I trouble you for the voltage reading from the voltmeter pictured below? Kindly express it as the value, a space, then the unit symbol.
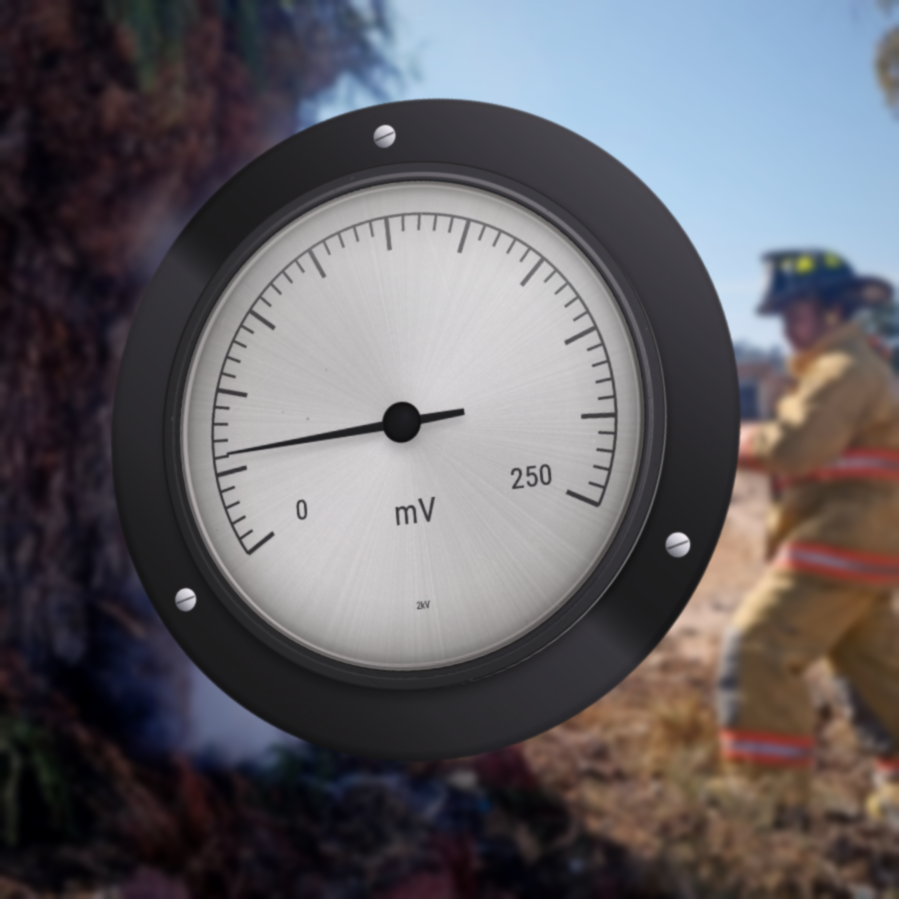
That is 30 mV
